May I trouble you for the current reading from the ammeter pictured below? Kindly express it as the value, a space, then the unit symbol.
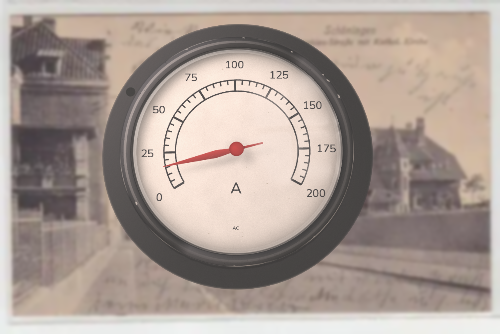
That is 15 A
